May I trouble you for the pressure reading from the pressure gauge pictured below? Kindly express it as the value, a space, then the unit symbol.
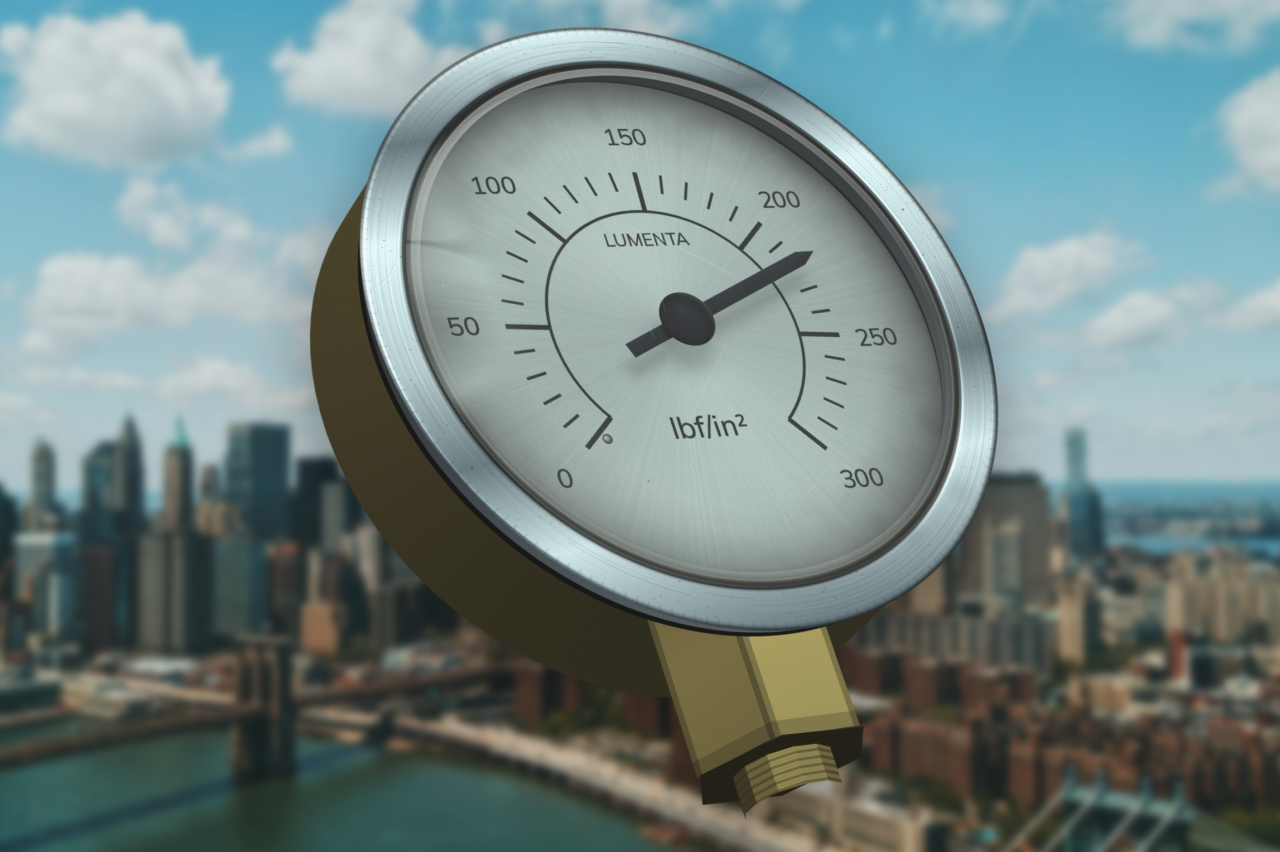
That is 220 psi
